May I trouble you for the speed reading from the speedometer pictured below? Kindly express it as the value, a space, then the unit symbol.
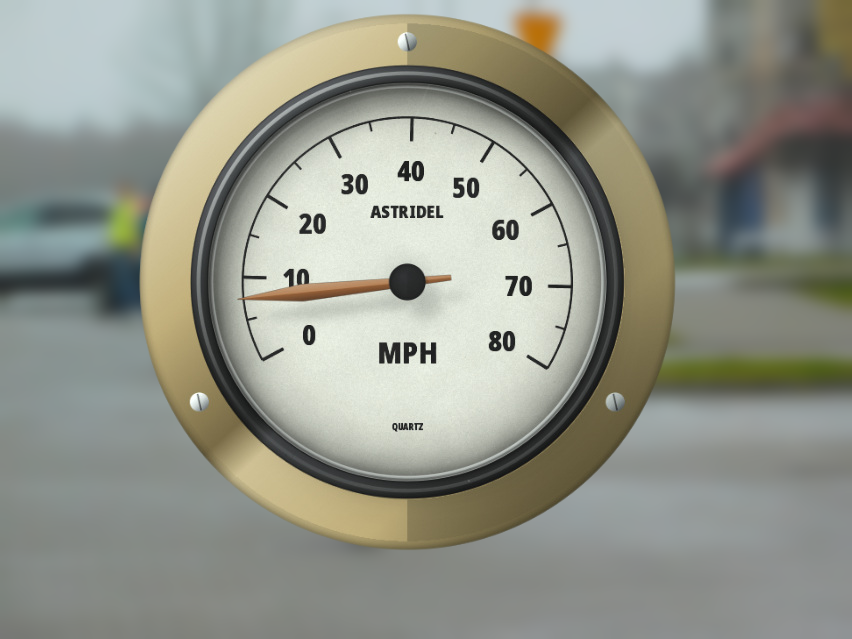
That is 7.5 mph
